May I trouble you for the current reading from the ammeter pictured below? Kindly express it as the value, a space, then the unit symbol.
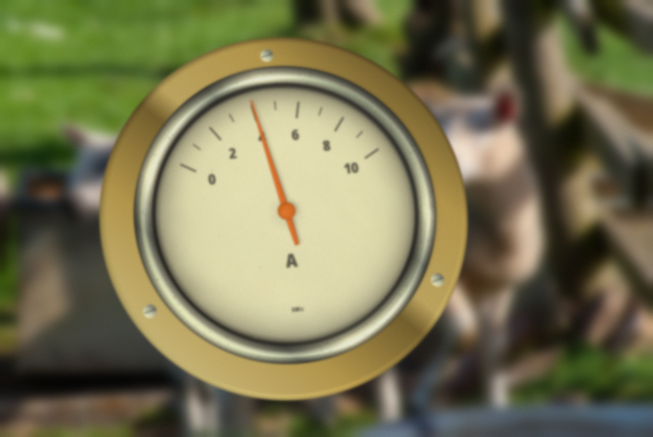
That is 4 A
